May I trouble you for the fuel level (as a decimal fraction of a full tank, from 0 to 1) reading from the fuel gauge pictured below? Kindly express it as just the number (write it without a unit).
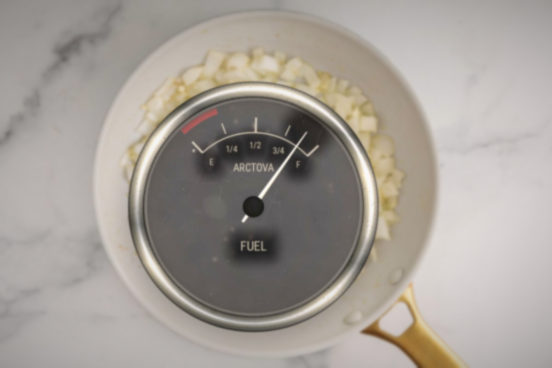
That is 0.875
